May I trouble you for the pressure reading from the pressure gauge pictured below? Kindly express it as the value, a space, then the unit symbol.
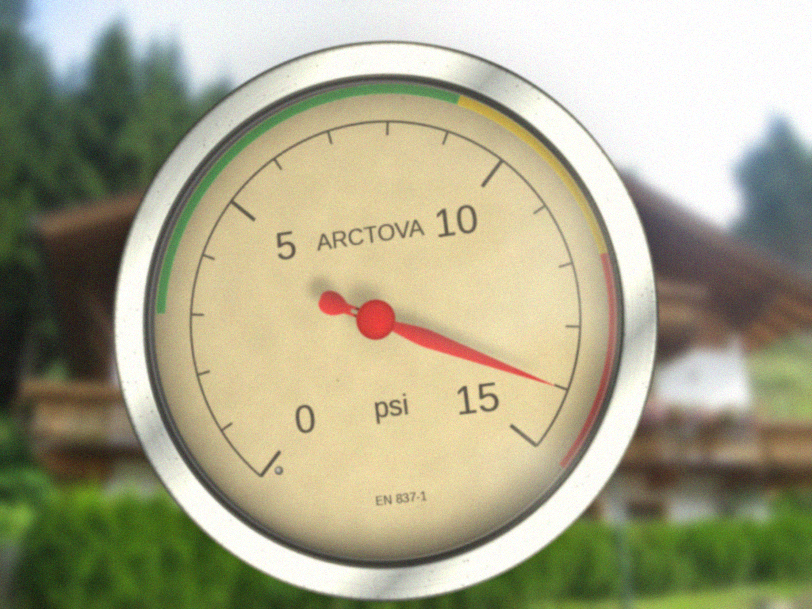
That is 14 psi
